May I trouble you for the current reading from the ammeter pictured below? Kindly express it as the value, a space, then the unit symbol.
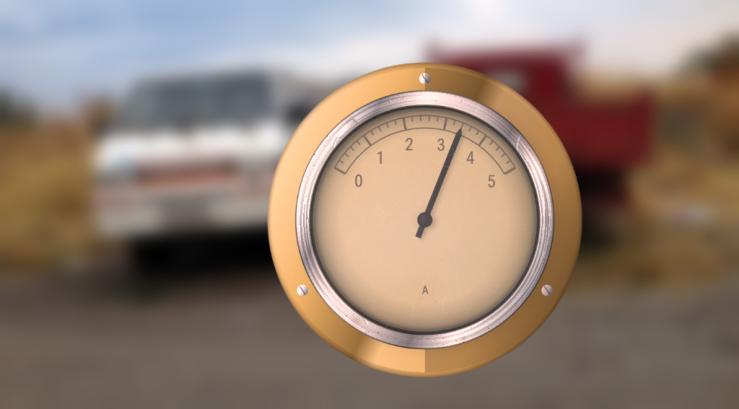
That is 3.4 A
